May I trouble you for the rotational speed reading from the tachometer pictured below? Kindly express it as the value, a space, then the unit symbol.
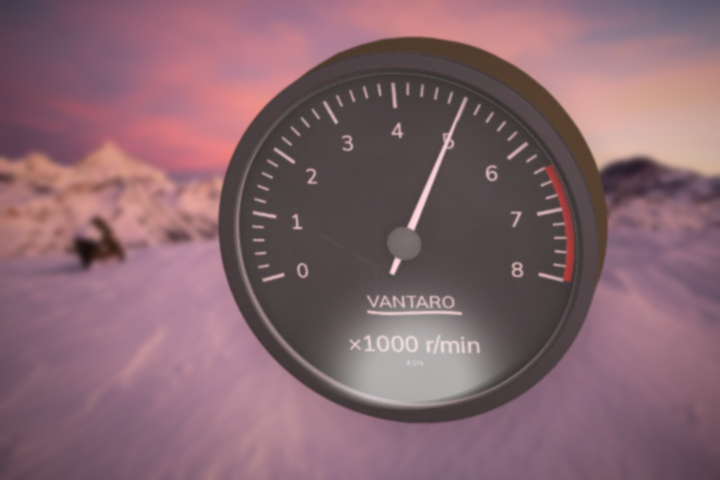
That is 5000 rpm
